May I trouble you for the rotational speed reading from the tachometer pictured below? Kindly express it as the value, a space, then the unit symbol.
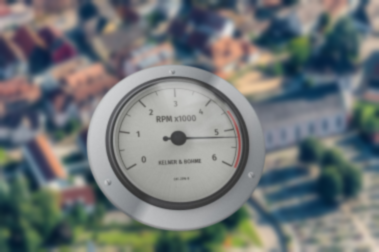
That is 5250 rpm
